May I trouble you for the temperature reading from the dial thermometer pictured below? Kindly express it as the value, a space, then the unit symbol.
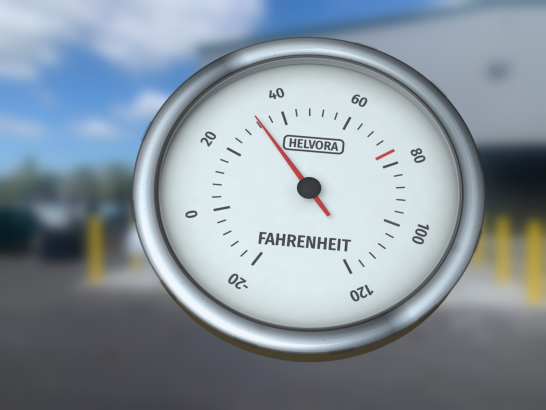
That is 32 °F
